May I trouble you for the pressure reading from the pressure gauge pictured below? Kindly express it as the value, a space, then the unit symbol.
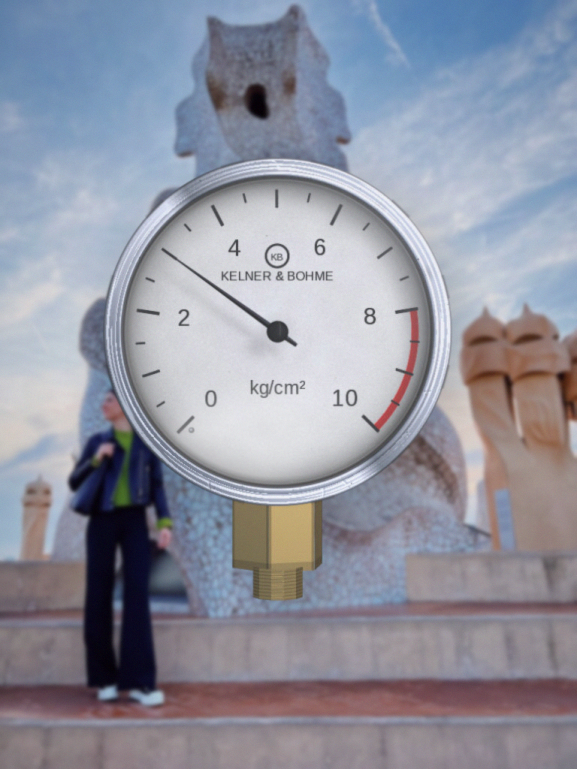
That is 3 kg/cm²
